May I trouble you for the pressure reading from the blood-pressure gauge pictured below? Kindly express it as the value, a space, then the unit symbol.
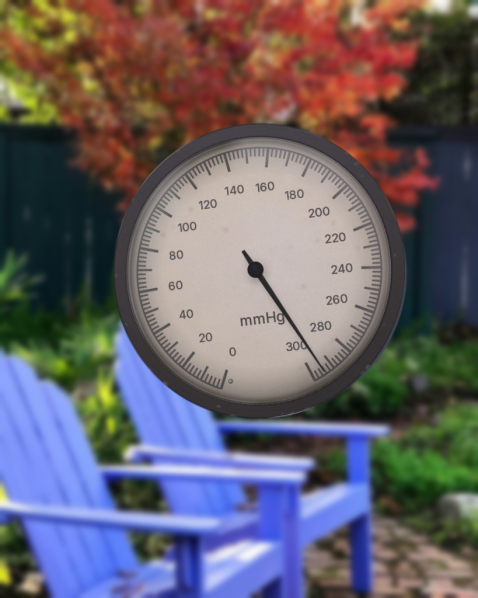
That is 294 mmHg
